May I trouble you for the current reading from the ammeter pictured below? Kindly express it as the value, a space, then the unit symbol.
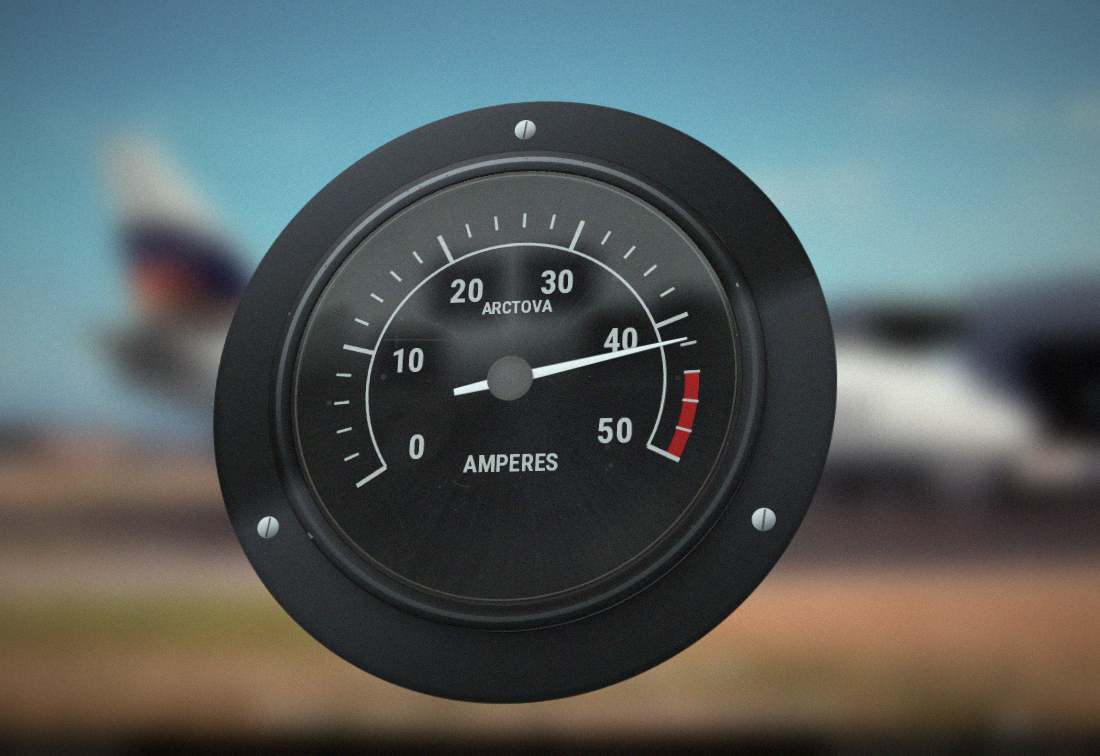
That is 42 A
